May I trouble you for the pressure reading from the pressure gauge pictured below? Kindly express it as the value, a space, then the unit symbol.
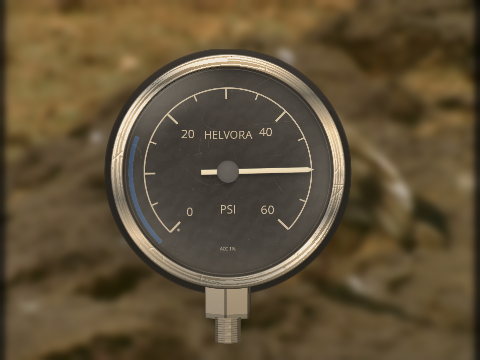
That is 50 psi
